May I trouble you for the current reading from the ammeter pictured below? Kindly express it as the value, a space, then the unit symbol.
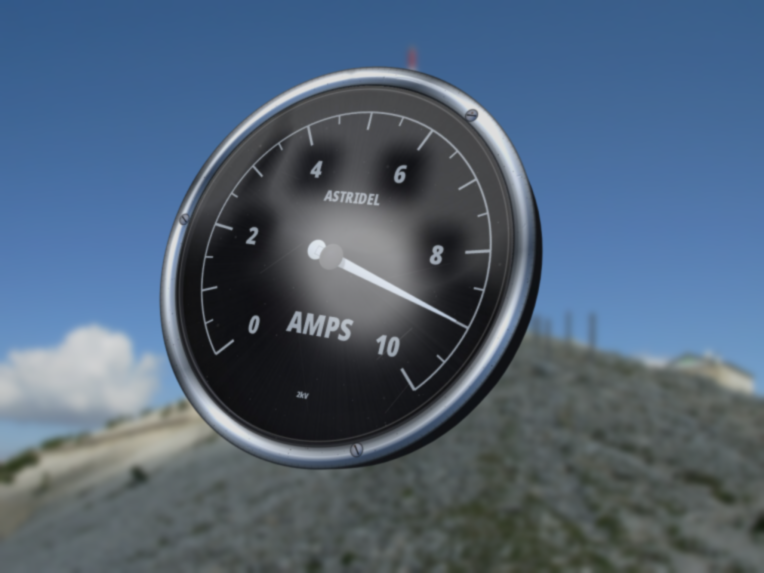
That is 9 A
